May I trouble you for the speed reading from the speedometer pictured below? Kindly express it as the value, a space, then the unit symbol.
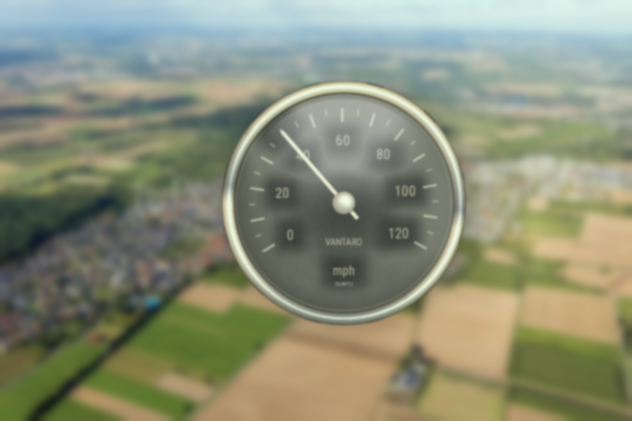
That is 40 mph
